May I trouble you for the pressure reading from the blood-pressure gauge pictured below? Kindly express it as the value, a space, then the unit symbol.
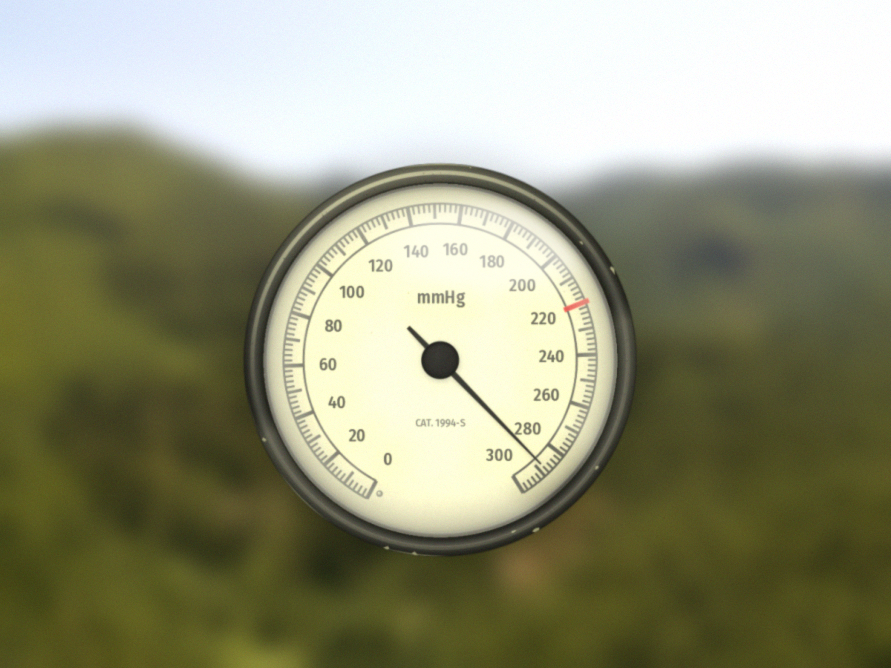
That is 288 mmHg
